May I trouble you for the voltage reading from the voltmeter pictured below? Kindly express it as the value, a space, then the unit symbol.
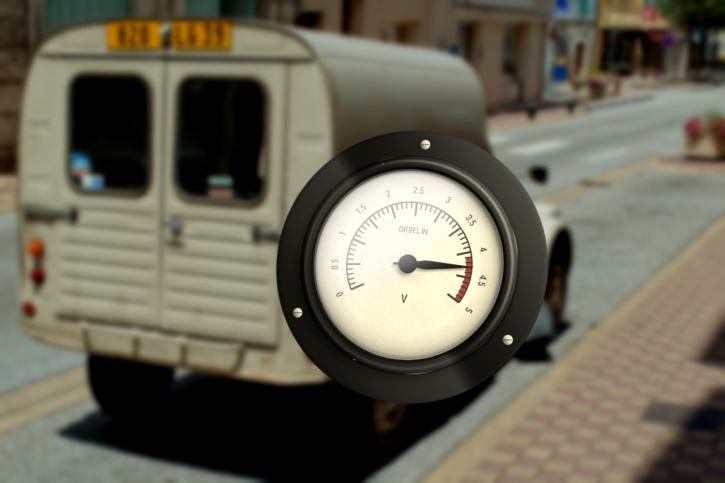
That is 4.3 V
